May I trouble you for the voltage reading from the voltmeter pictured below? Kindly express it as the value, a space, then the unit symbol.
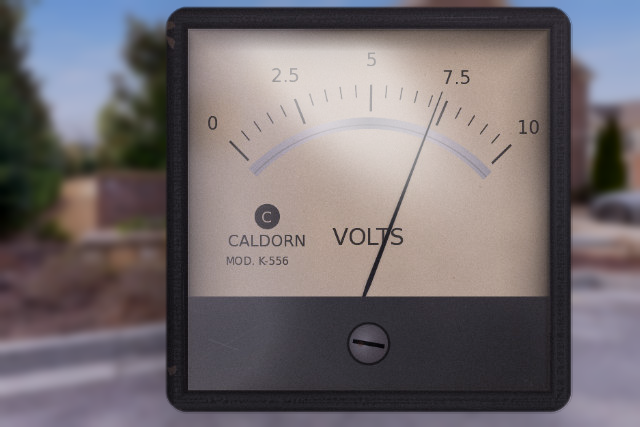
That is 7.25 V
